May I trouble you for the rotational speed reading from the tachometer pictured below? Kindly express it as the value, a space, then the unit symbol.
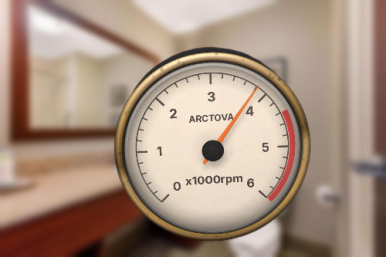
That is 3800 rpm
